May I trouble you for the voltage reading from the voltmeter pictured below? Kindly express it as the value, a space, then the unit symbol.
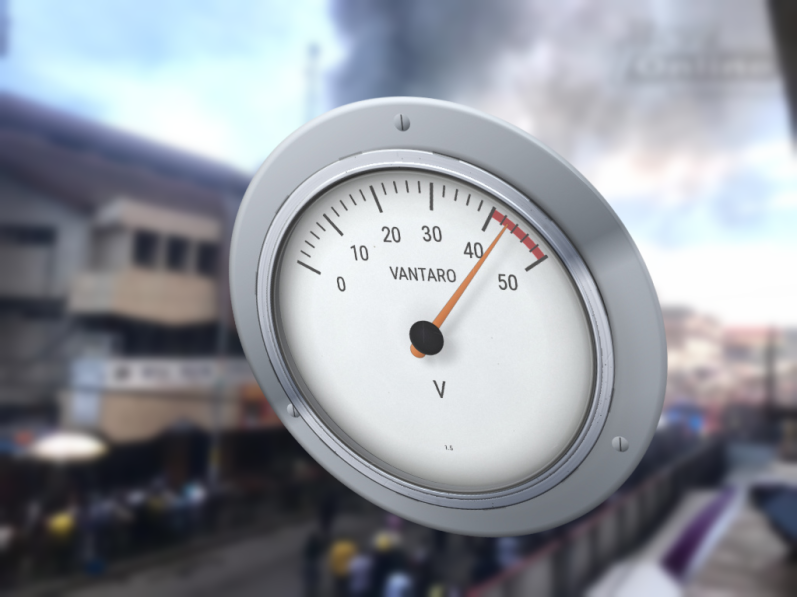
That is 43 V
